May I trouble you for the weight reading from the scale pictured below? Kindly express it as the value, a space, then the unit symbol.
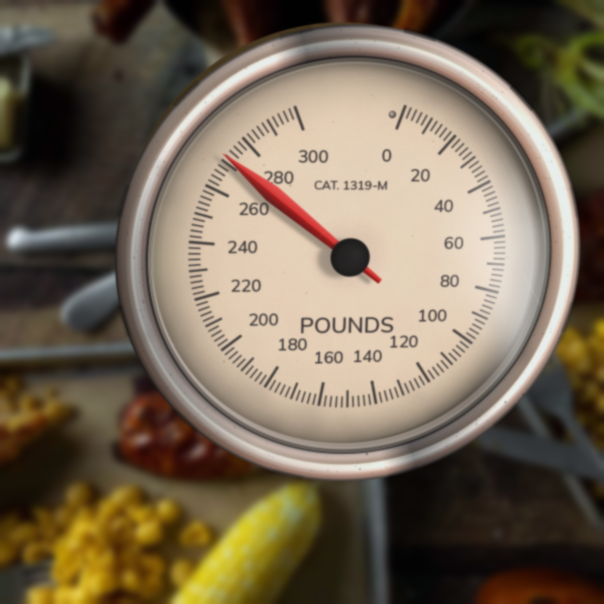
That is 272 lb
